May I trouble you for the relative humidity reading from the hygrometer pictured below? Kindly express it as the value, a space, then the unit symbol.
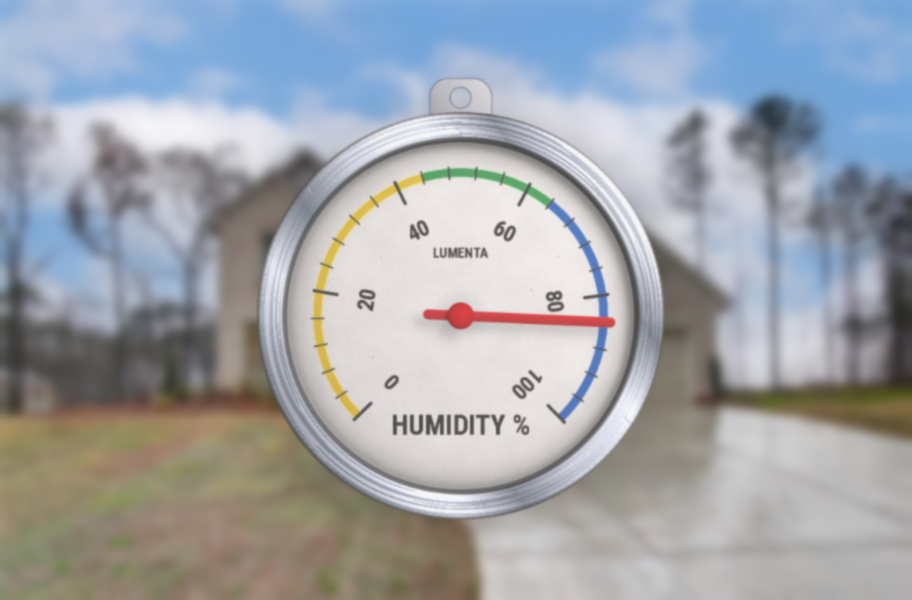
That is 84 %
